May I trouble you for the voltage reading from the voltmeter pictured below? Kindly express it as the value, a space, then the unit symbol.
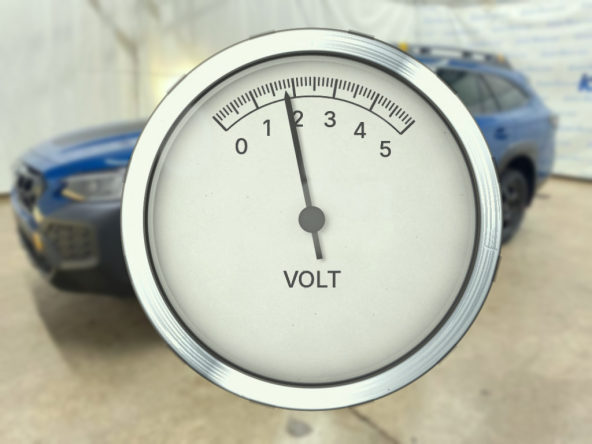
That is 1.8 V
